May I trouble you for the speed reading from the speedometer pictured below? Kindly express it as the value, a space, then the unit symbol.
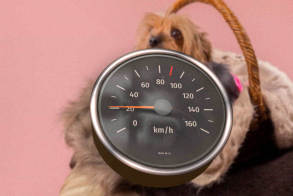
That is 20 km/h
